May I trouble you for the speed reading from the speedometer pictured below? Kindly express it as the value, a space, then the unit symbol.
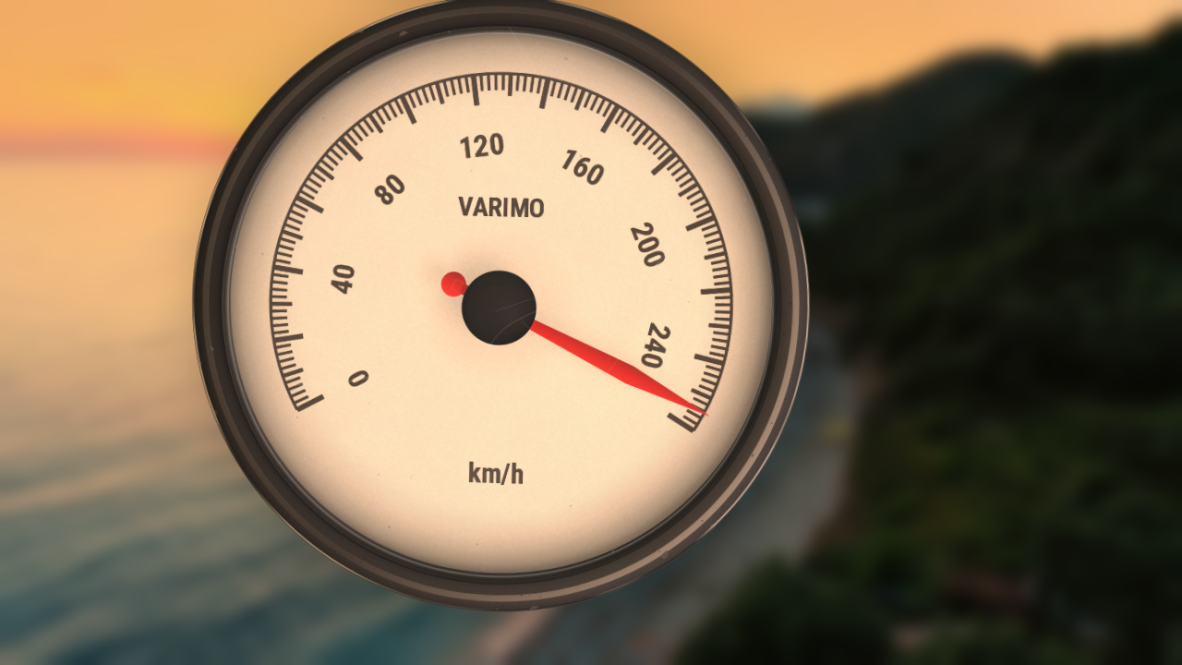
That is 254 km/h
